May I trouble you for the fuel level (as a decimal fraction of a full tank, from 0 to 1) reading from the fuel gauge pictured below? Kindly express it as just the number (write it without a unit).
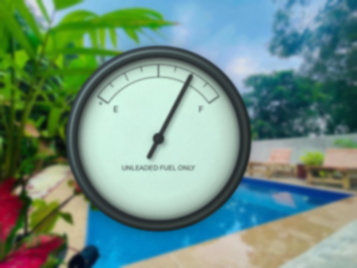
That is 0.75
